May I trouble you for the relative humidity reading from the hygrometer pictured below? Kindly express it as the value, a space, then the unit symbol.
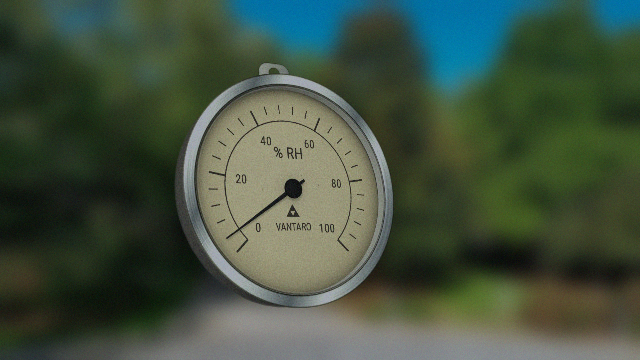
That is 4 %
